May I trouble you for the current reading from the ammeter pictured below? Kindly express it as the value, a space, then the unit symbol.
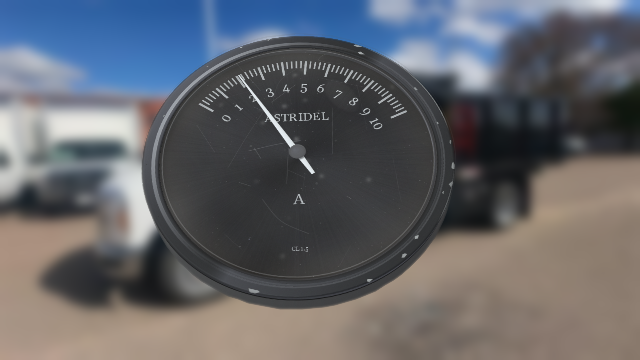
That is 2 A
